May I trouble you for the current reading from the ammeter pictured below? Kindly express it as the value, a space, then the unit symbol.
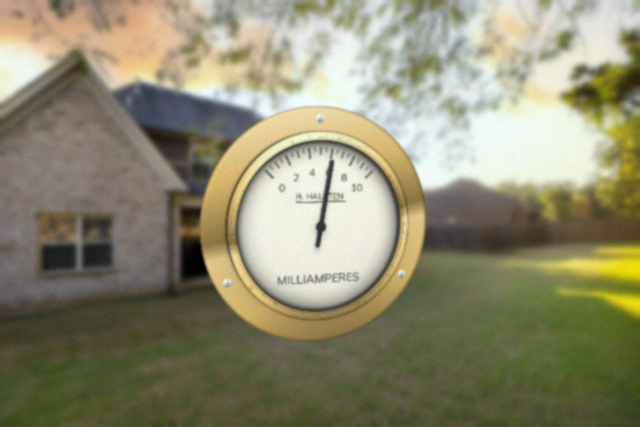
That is 6 mA
